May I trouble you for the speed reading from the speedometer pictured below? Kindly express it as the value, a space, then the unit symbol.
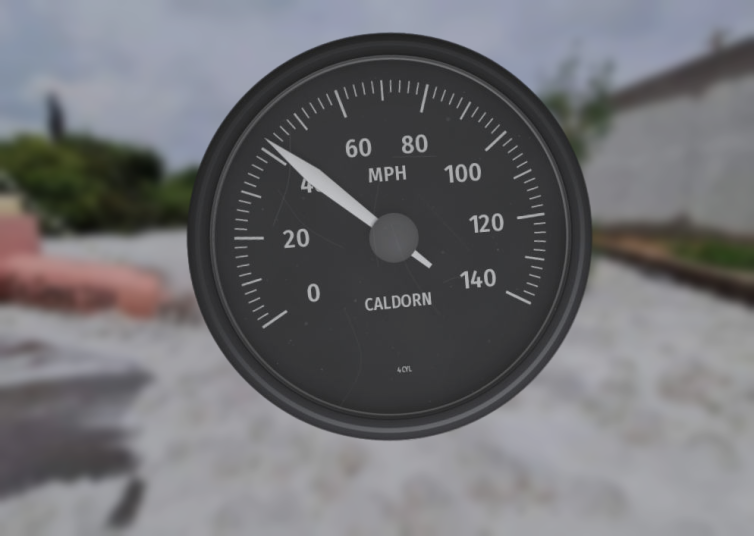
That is 42 mph
